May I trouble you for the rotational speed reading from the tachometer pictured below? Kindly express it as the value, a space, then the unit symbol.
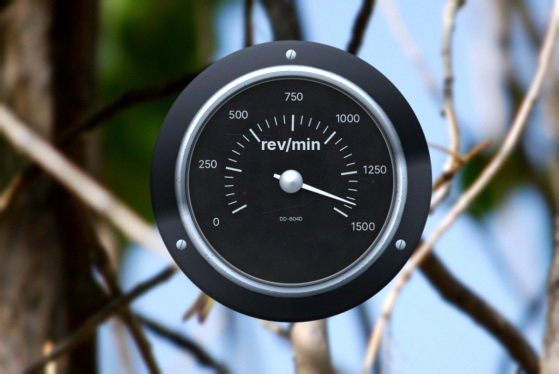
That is 1425 rpm
